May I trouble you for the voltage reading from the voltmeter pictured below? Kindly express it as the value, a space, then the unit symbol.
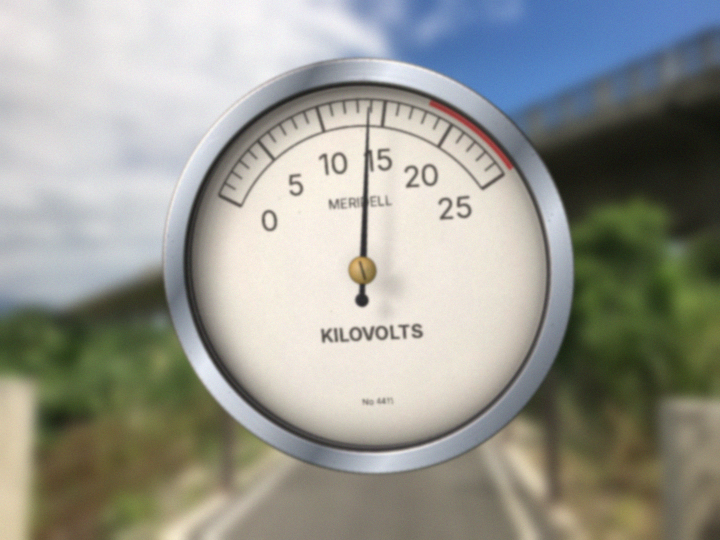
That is 14 kV
